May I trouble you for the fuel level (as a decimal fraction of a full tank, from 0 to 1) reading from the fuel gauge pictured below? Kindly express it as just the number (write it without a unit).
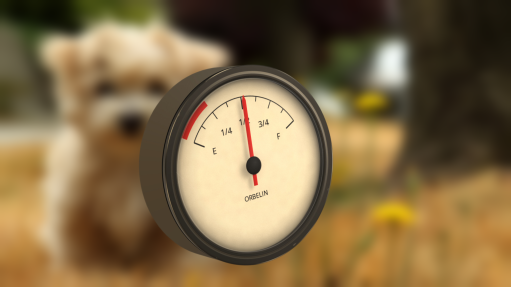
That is 0.5
